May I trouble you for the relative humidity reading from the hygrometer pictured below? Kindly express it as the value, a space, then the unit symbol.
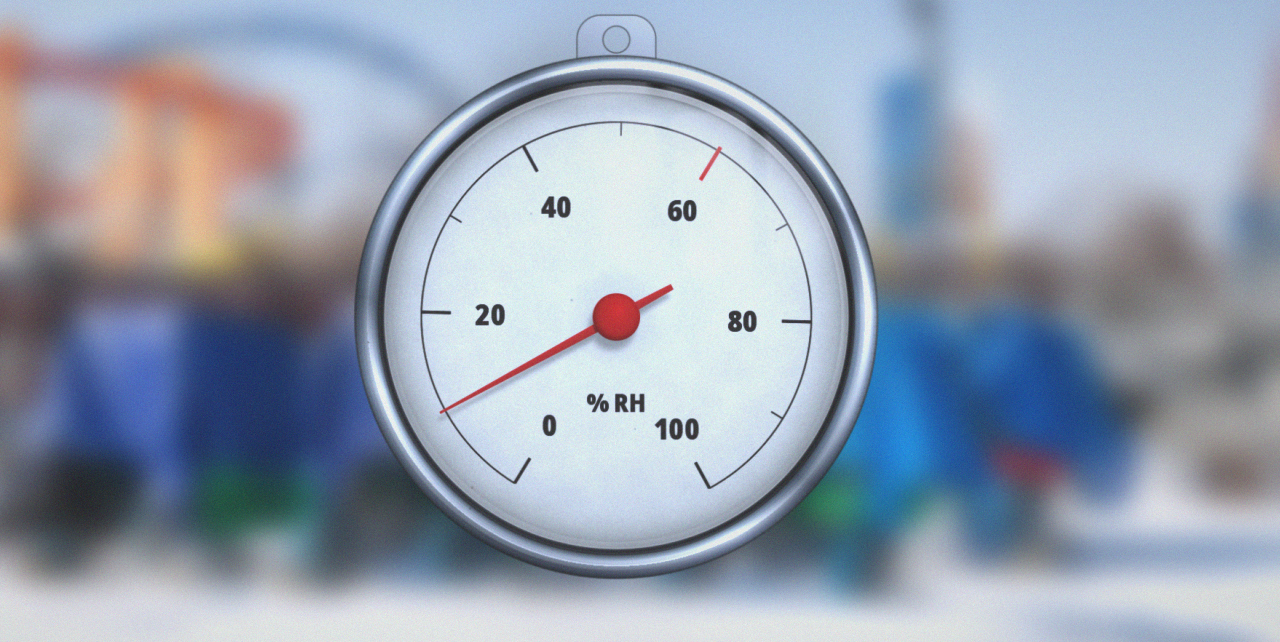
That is 10 %
